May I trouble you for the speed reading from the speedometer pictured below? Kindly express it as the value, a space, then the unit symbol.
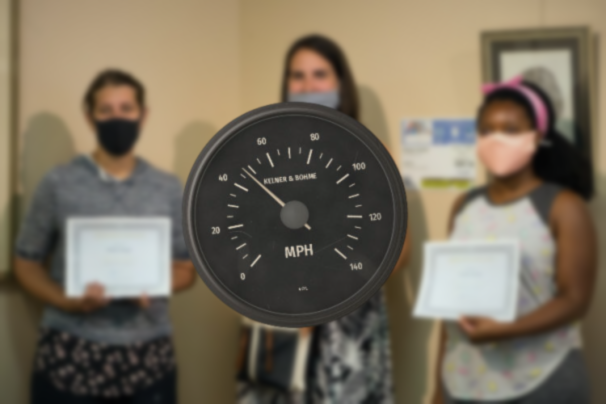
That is 47.5 mph
